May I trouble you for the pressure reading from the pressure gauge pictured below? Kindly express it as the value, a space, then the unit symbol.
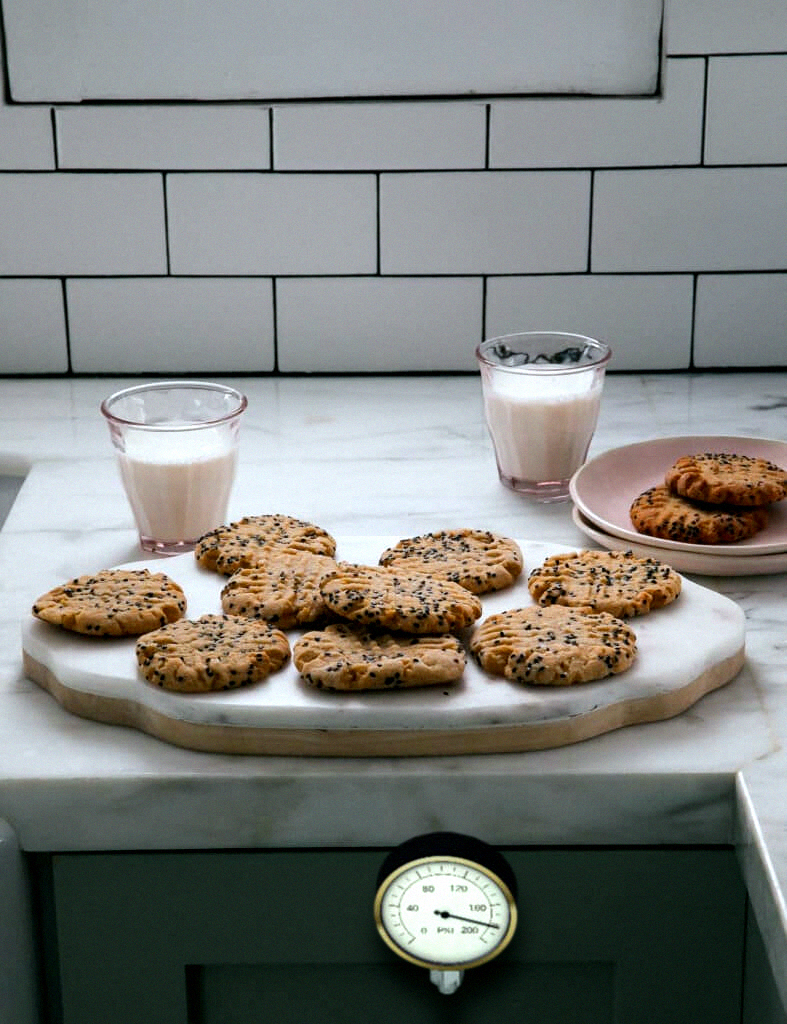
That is 180 psi
